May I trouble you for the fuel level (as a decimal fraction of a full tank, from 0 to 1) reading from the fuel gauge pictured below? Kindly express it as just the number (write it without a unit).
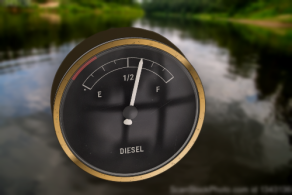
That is 0.625
